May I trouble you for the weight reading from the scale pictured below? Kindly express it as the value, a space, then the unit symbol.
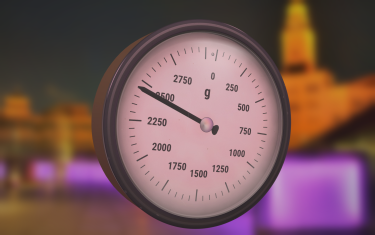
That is 2450 g
